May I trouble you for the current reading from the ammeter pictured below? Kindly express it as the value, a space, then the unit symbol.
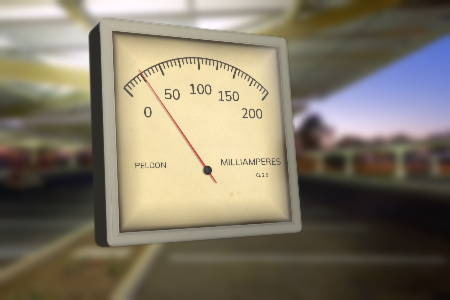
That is 25 mA
